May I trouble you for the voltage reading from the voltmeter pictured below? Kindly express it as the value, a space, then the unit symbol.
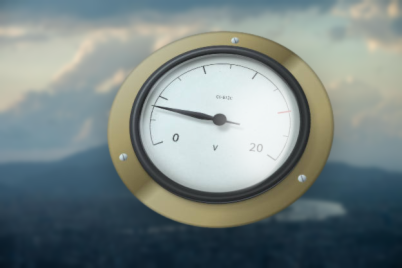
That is 3 V
